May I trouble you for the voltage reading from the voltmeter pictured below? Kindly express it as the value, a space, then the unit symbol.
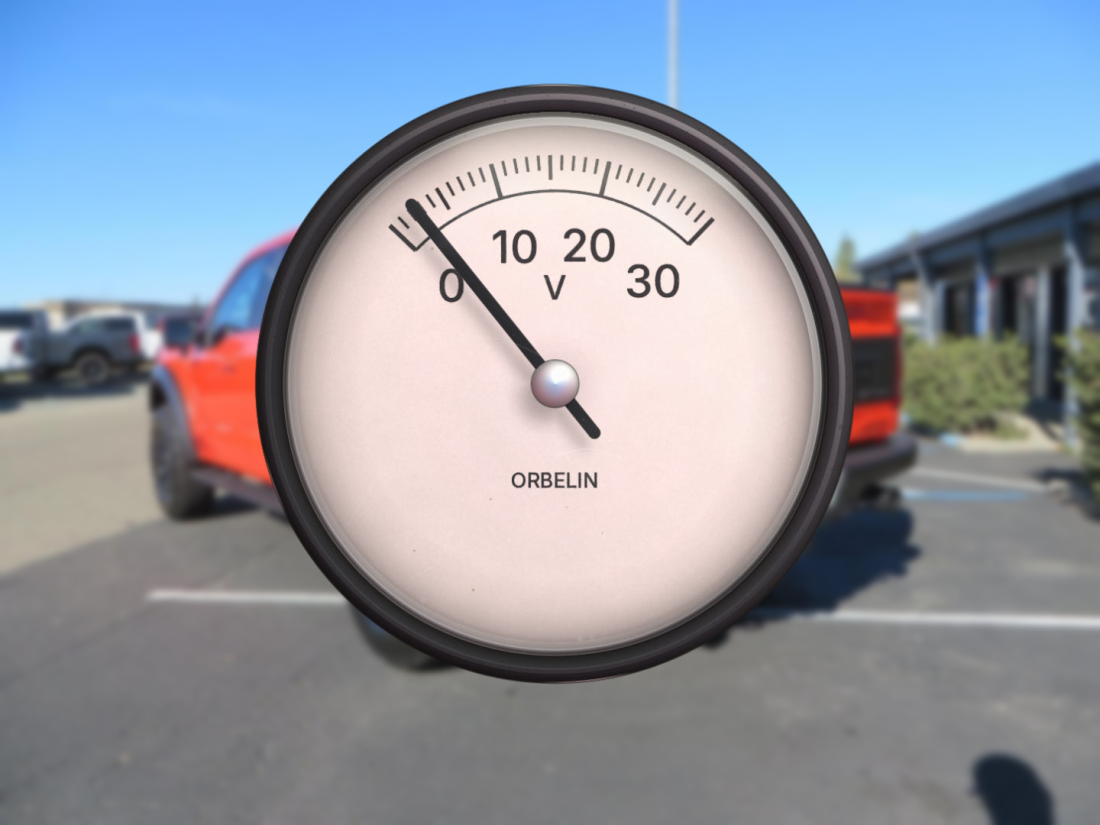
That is 2.5 V
